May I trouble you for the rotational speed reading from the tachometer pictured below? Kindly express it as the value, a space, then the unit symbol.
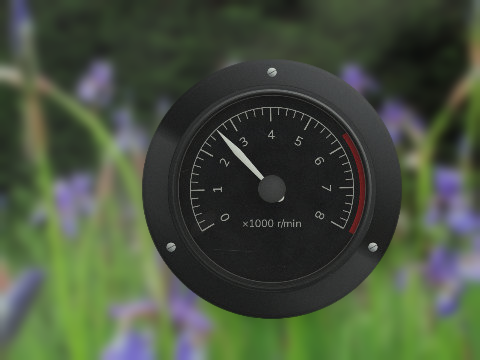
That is 2600 rpm
